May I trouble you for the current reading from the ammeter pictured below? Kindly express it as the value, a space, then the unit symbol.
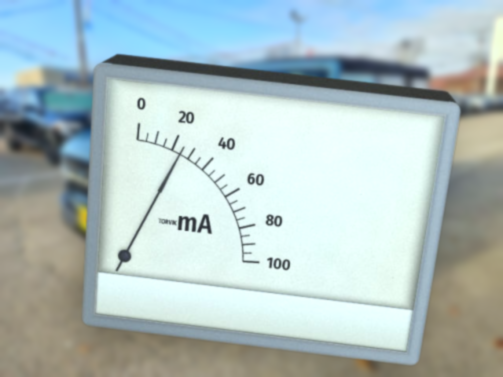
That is 25 mA
